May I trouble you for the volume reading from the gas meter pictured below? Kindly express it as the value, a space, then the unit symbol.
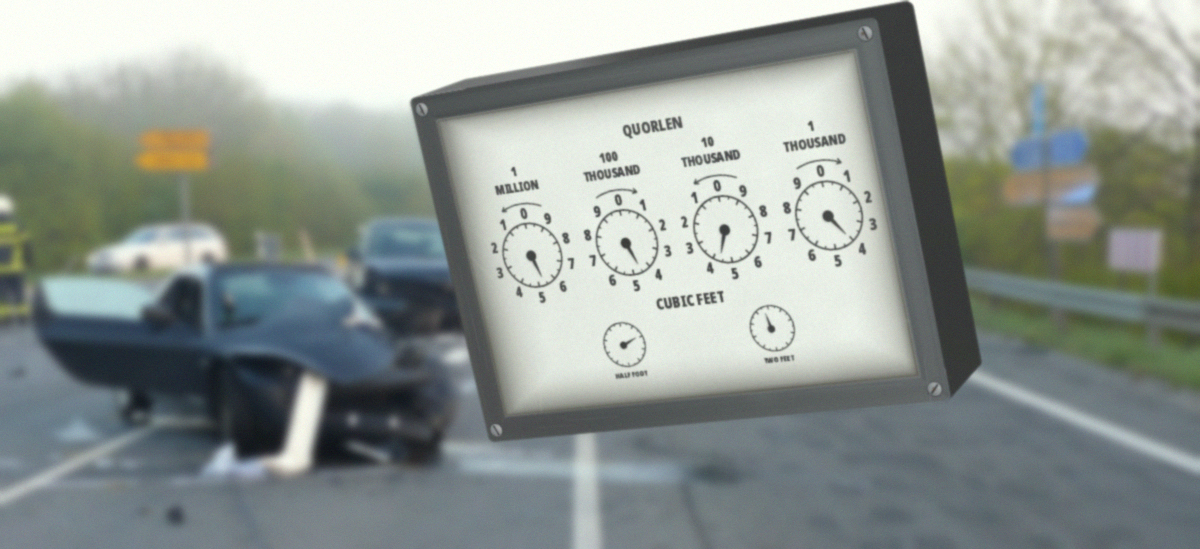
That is 544400 ft³
